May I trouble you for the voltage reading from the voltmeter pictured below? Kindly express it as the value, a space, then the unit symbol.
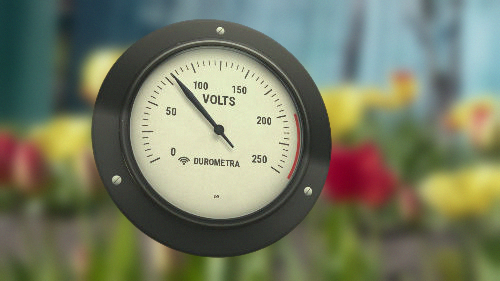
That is 80 V
